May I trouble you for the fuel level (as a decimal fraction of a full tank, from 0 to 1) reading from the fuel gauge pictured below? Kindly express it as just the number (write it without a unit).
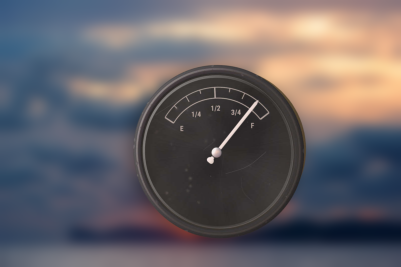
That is 0.875
